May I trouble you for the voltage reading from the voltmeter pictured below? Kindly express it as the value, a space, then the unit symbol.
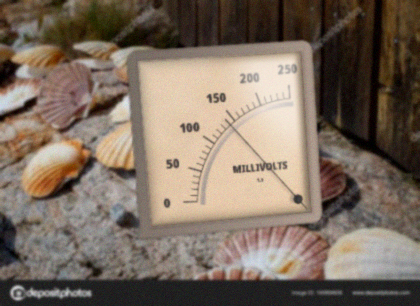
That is 140 mV
